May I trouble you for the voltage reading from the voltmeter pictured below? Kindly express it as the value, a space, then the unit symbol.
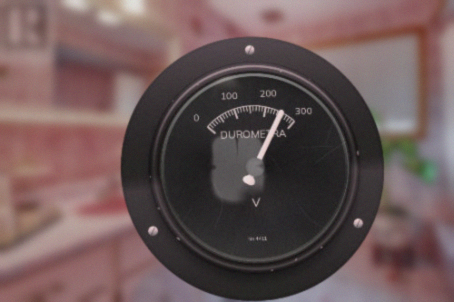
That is 250 V
